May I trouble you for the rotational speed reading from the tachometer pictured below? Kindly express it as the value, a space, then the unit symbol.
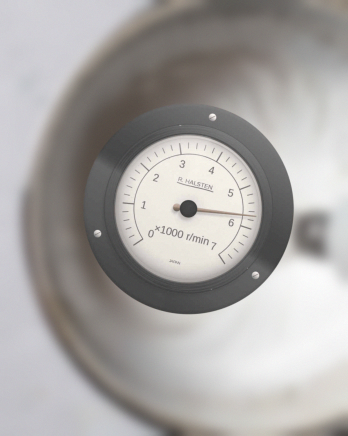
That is 5700 rpm
